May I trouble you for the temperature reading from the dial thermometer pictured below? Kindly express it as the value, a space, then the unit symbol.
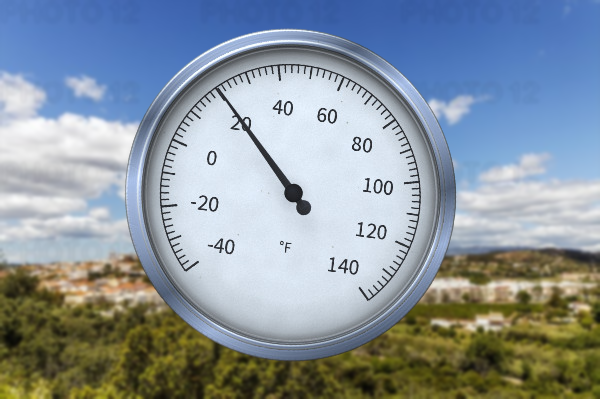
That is 20 °F
